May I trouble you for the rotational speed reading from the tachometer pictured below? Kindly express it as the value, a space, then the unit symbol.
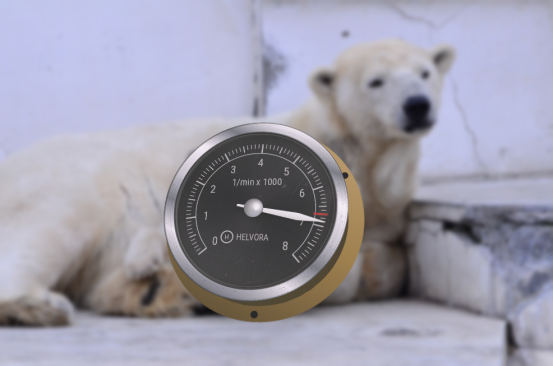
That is 6900 rpm
